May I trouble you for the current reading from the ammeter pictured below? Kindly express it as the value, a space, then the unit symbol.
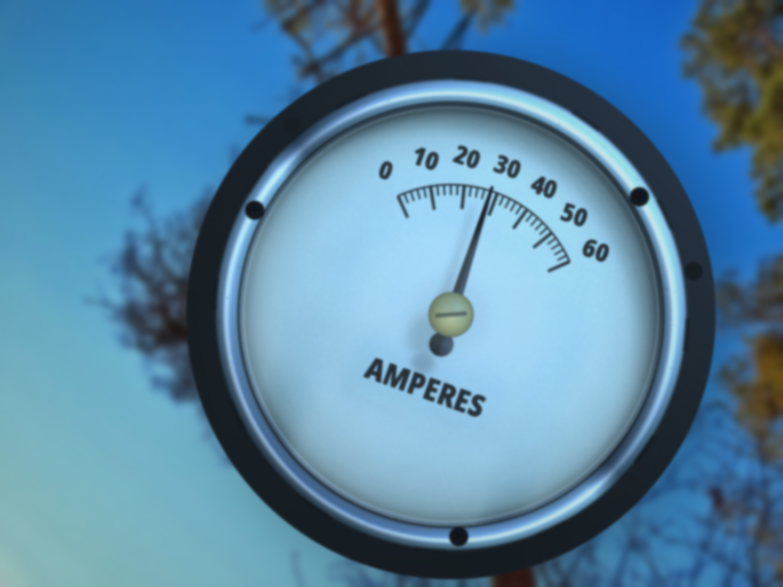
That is 28 A
